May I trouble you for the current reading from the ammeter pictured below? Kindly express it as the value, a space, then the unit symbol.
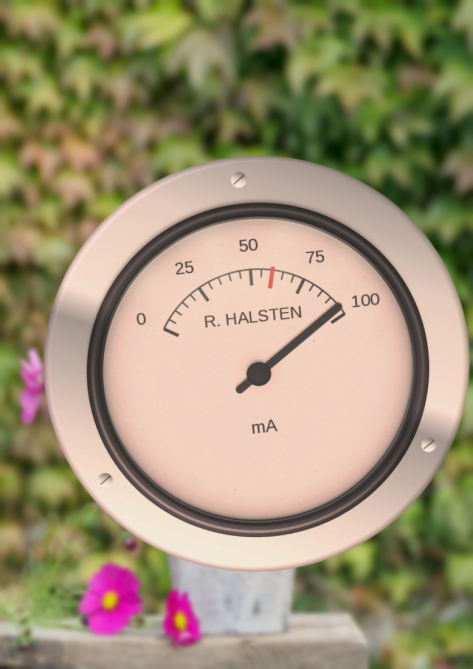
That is 95 mA
